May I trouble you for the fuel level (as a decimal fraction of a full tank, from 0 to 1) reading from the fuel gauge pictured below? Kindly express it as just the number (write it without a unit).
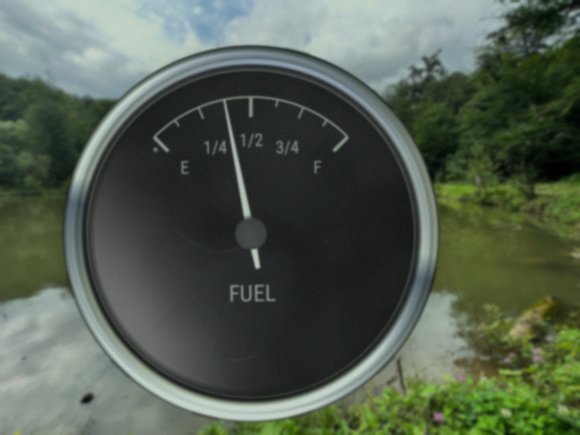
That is 0.375
